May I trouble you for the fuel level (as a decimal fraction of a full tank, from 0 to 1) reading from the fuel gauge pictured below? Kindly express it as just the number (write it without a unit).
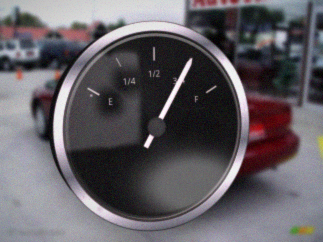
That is 0.75
